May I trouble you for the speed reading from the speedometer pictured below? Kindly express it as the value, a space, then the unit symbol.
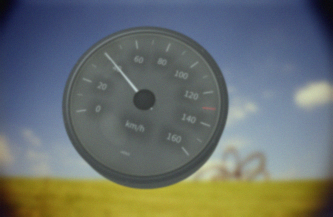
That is 40 km/h
